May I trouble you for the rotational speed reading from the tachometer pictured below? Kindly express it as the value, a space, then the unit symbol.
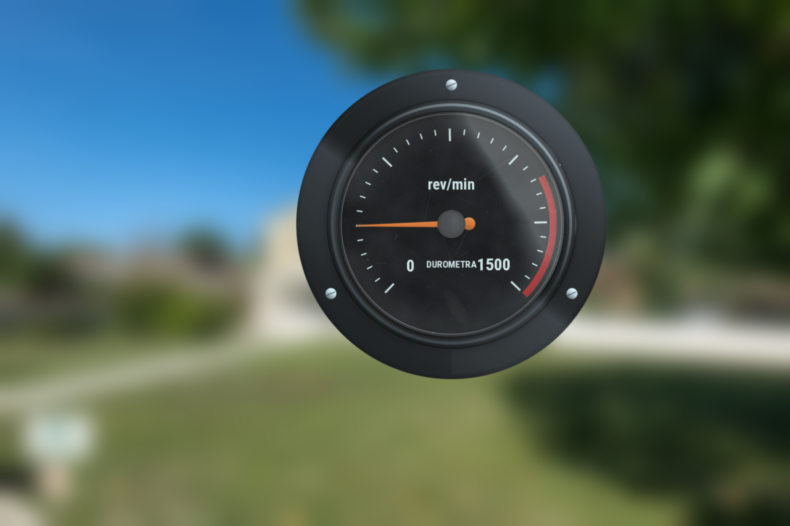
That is 250 rpm
